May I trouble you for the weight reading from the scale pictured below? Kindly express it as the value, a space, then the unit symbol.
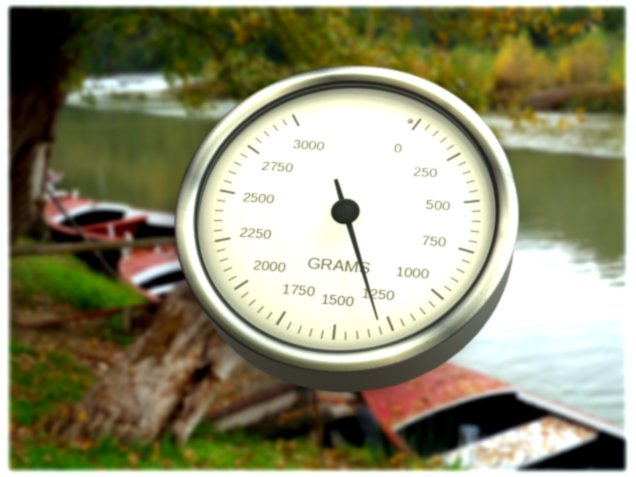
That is 1300 g
